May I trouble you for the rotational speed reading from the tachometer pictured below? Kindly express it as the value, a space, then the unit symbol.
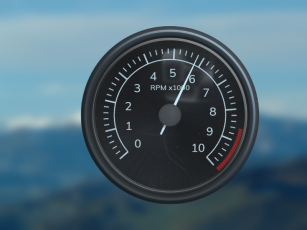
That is 5800 rpm
